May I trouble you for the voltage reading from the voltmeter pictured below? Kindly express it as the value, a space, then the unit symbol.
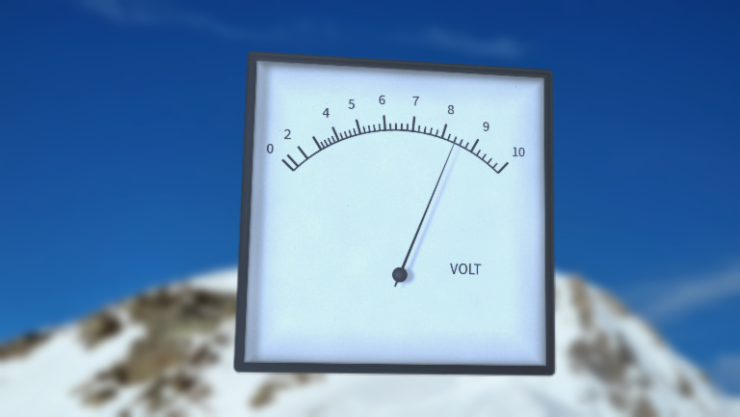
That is 8.4 V
